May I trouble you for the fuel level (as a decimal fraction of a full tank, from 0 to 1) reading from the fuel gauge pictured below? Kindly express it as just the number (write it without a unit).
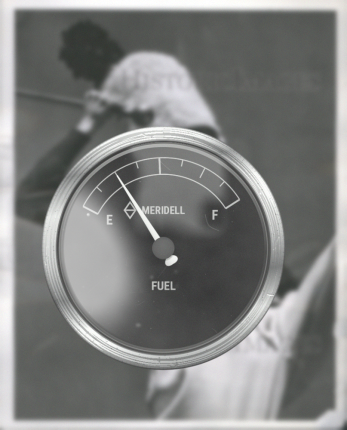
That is 0.25
